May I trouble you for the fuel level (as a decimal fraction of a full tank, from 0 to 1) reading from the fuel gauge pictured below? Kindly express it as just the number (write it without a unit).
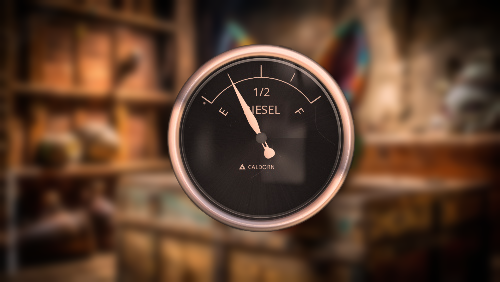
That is 0.25
